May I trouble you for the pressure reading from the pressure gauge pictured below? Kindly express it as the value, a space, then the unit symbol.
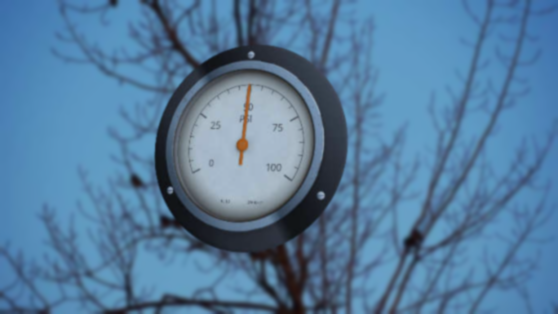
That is 50 psi
